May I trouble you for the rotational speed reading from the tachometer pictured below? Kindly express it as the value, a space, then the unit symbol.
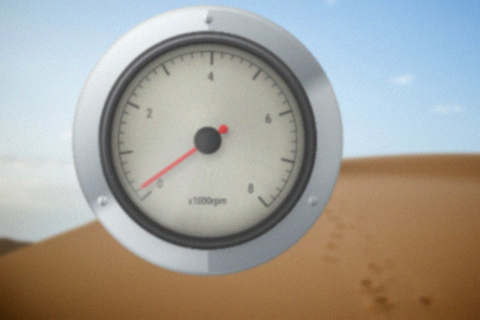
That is 200 rpm
